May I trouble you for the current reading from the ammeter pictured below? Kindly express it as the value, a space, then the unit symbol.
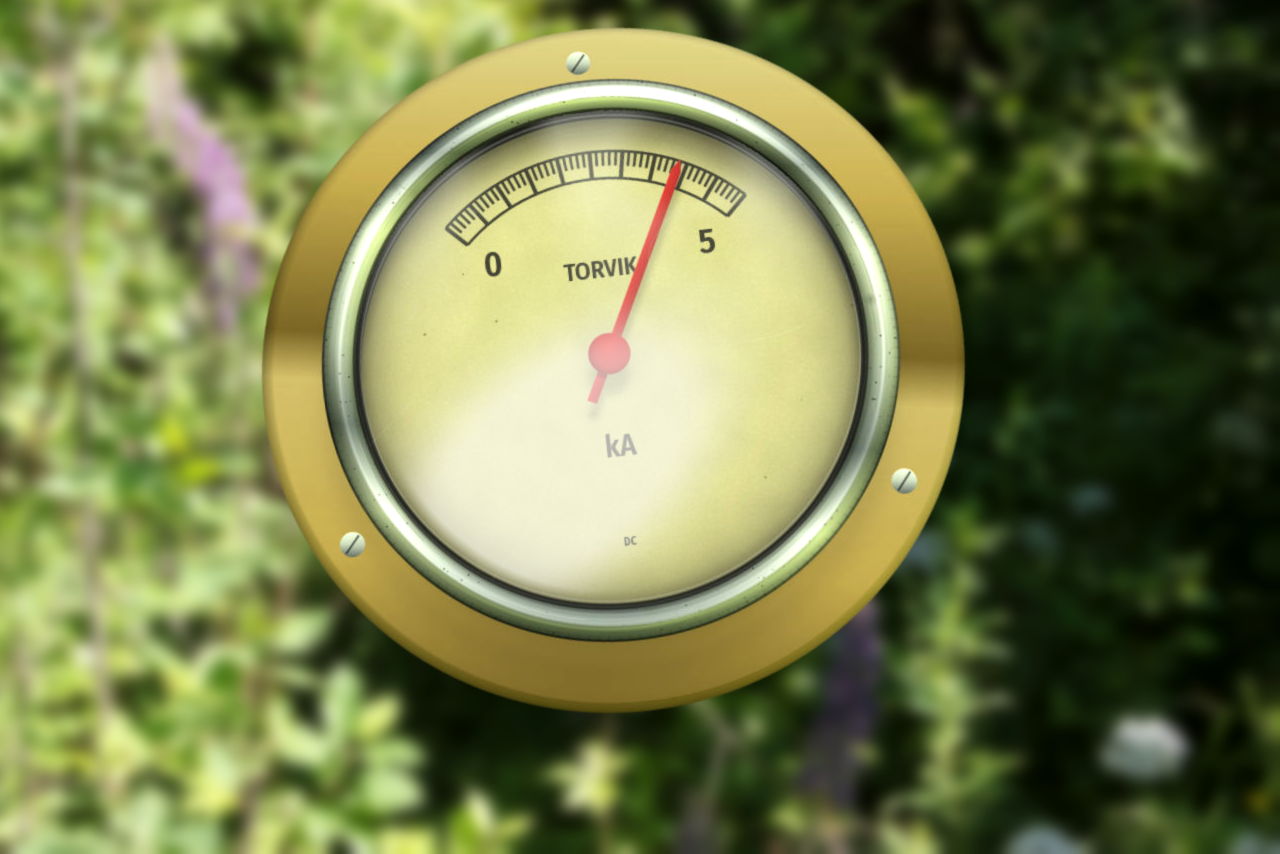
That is 3.9 kA
